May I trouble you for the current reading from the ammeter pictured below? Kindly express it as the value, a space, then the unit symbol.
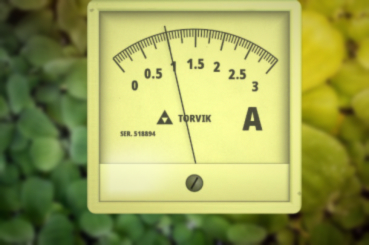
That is 1 A
